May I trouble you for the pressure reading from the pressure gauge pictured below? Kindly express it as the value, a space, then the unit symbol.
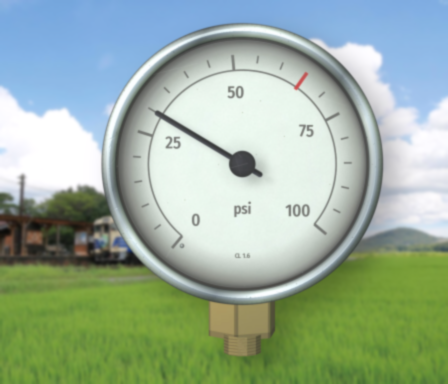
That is 30 psi
